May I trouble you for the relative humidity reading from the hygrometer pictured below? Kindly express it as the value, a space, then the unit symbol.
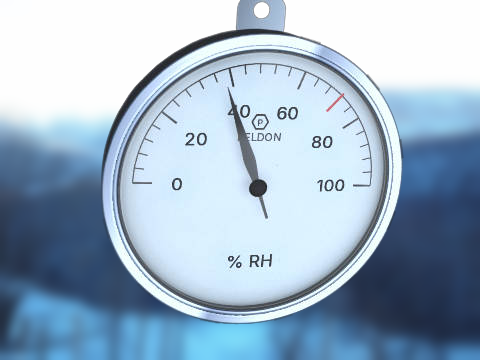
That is 38 %
